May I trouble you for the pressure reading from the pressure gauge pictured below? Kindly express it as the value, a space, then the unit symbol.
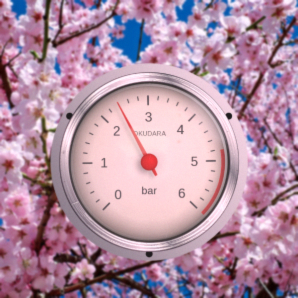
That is 2.4 bar
